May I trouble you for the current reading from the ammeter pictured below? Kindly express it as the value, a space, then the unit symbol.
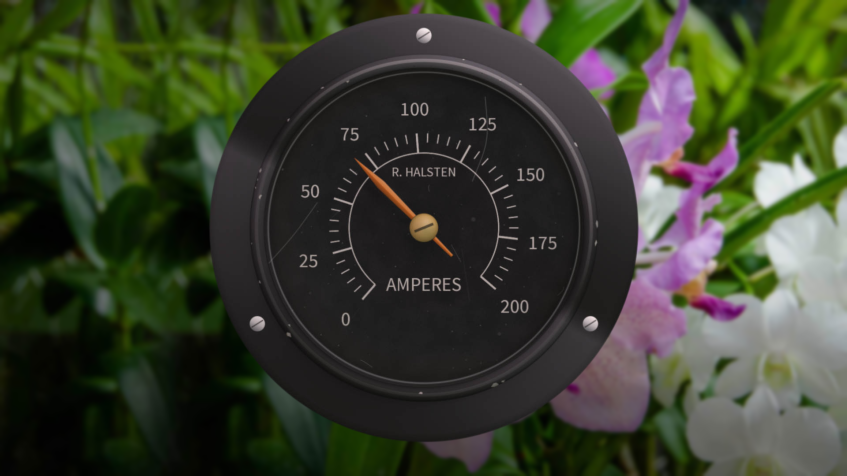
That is 70 A
